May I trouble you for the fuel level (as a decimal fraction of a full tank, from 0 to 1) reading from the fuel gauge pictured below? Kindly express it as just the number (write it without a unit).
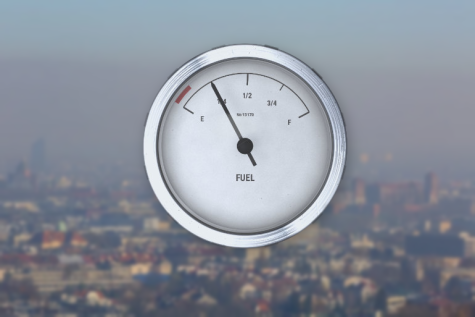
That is 0.25
